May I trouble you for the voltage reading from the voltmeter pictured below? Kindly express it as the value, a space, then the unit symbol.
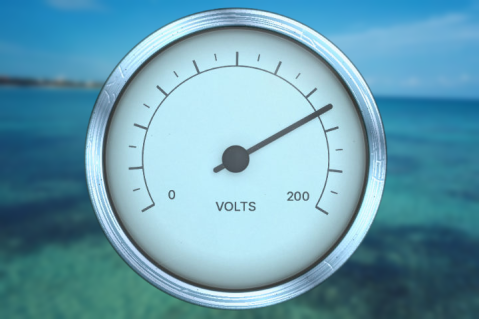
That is 150 V
